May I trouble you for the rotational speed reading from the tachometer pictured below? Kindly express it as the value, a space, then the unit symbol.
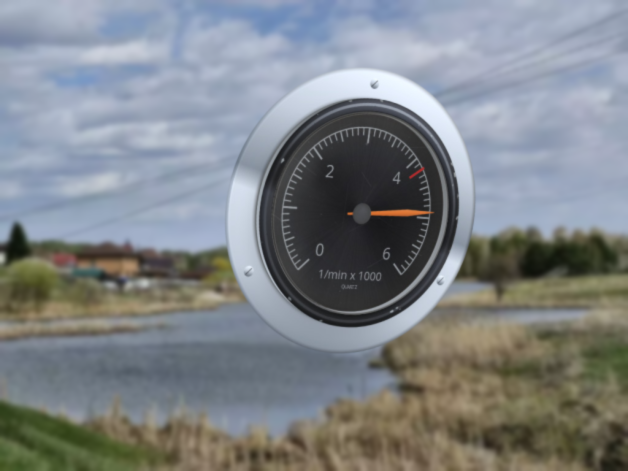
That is 4900 rpm
